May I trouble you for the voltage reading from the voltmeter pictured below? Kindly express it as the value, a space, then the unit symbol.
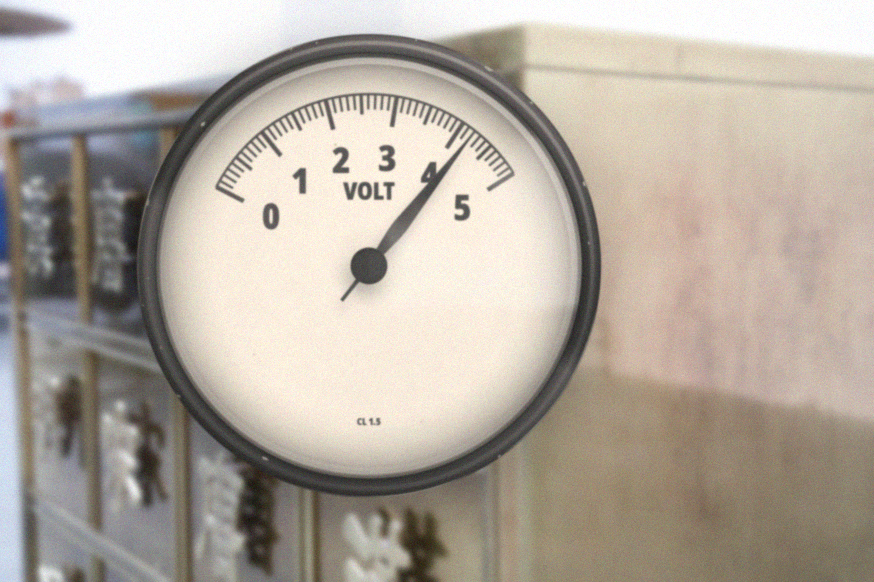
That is 4.2 V
